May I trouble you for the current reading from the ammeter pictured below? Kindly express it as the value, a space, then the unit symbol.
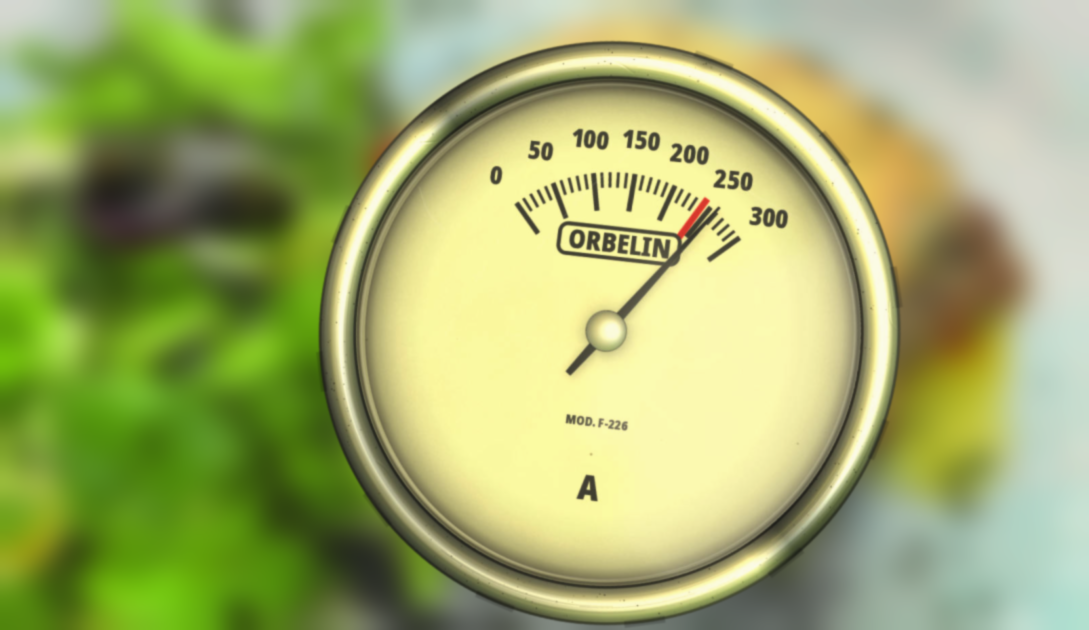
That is 260 A
